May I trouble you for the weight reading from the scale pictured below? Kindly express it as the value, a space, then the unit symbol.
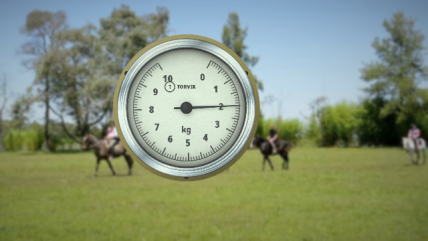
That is 2 kg
